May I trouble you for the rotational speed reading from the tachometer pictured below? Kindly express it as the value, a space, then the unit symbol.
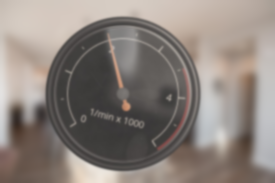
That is 2000 rpm
